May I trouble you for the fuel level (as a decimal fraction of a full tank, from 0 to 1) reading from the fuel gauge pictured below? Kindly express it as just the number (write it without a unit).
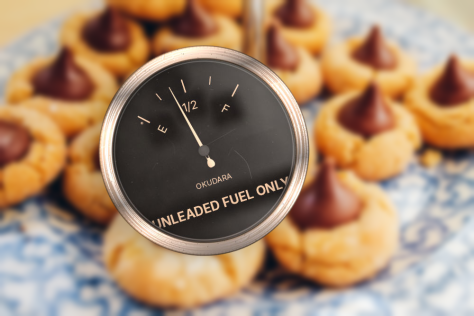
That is 0.375
